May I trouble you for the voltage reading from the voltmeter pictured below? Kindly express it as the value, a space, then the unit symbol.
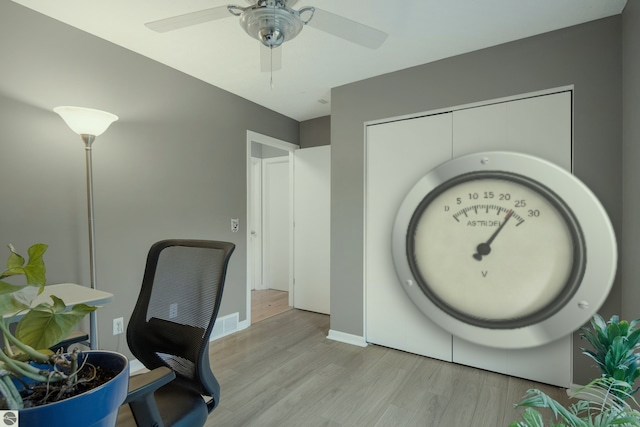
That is 25 V
